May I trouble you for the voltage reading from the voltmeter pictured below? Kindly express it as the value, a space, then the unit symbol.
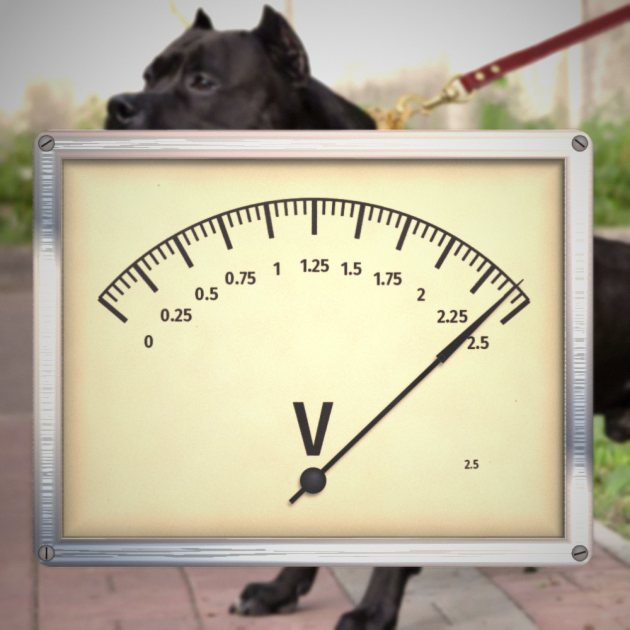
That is 2.4 V
